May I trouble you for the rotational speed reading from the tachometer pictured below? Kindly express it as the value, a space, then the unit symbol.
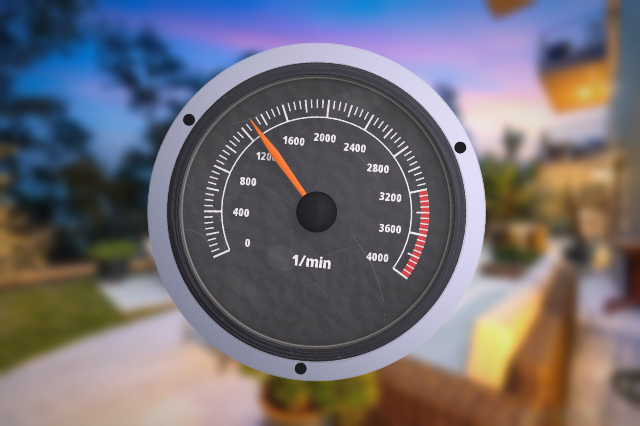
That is 1300 rpm
